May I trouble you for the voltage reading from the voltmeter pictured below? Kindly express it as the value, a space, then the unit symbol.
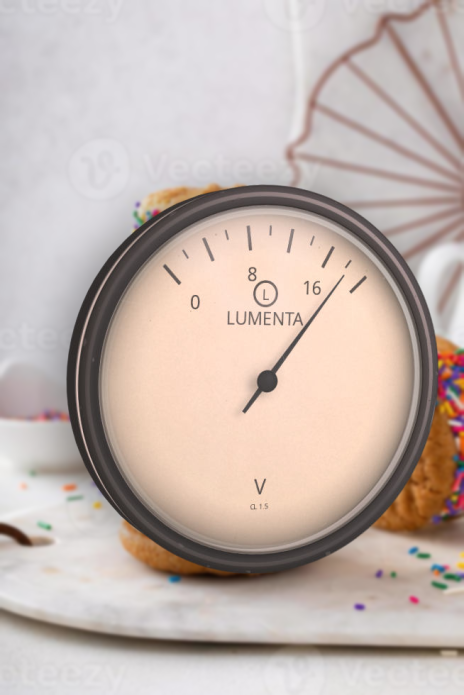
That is 18 V
